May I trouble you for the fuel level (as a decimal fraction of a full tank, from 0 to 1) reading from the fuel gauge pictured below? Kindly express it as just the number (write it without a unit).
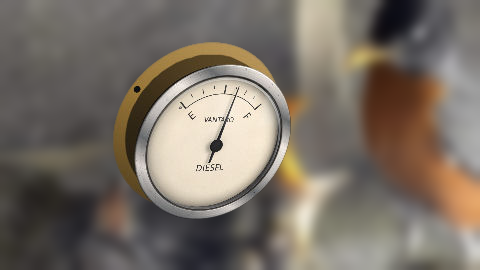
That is 0.625
